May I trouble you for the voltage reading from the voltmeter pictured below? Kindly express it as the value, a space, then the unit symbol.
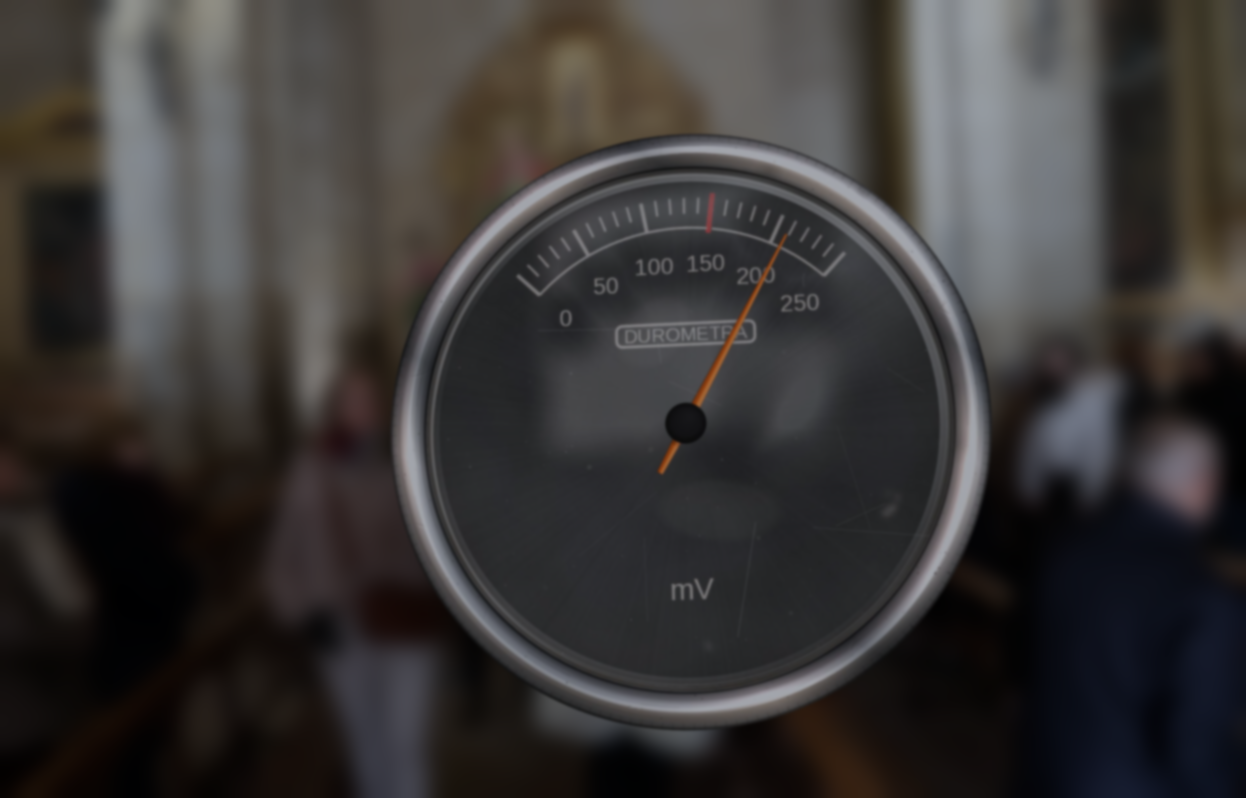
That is 210 mV
